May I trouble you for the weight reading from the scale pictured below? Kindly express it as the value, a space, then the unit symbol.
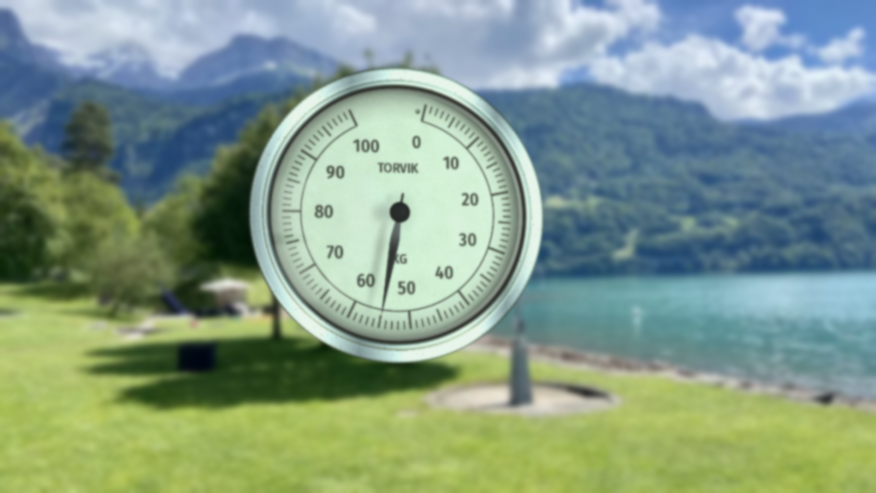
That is 55 kg
